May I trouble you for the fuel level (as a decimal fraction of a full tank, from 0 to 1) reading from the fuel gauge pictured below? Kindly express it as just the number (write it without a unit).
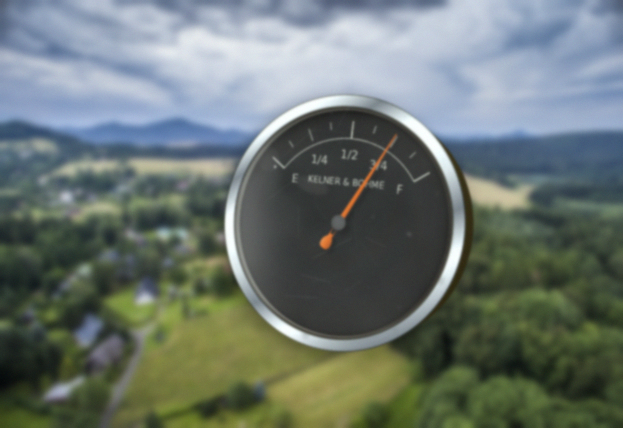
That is 0.75
